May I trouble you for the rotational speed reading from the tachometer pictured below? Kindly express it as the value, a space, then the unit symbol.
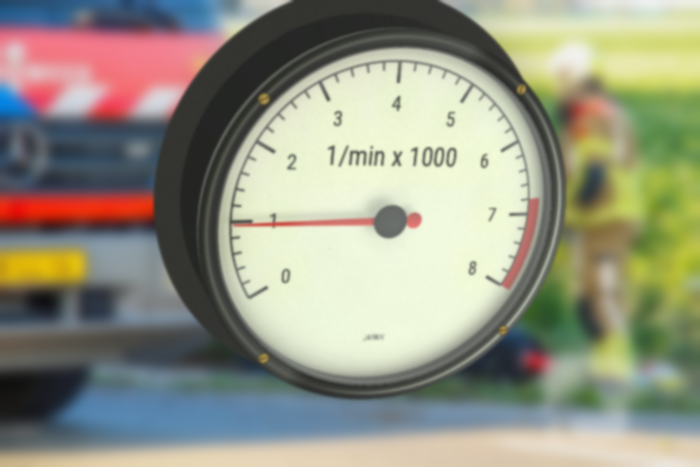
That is 1000 rpm
